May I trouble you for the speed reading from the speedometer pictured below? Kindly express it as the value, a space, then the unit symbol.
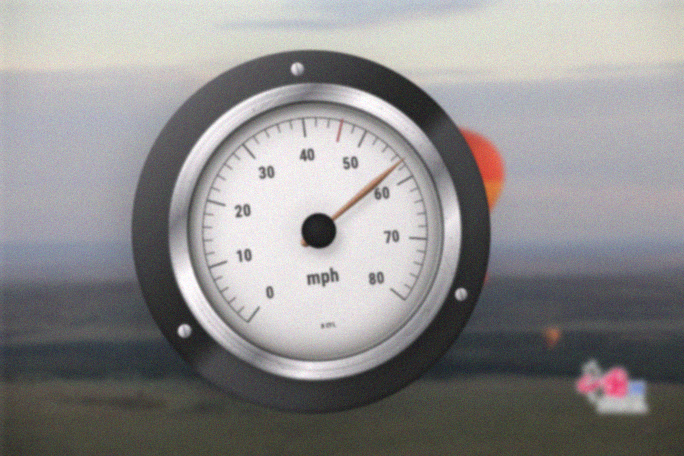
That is 57 mph
